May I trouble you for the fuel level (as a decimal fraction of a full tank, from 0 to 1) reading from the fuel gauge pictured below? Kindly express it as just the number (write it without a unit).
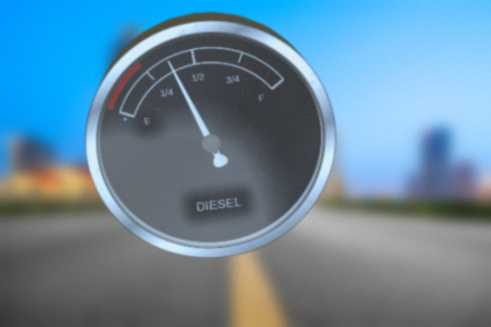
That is 0.375
